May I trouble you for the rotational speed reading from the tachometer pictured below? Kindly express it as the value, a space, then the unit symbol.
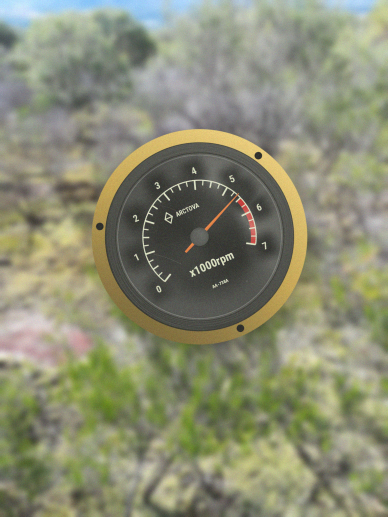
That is 5375 rpm
